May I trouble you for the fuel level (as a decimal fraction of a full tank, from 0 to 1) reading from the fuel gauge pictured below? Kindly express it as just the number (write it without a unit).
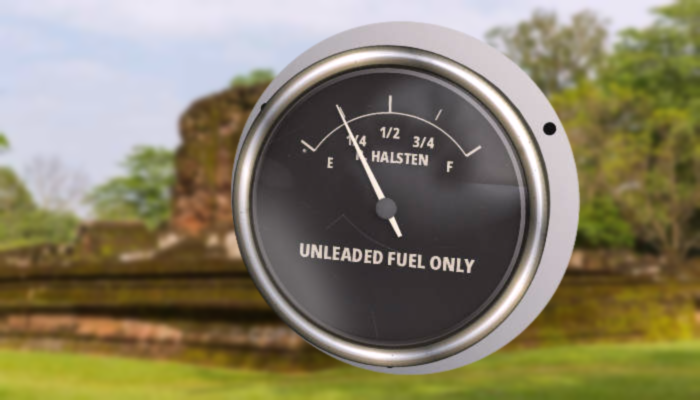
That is 0.25
